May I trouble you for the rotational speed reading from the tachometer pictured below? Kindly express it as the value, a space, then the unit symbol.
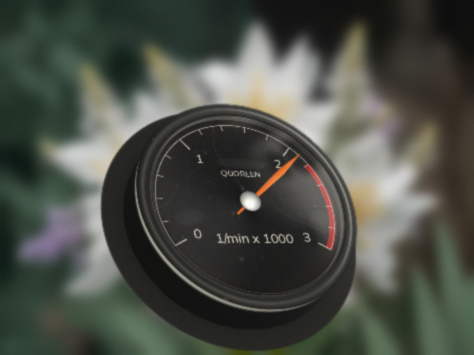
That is 2100 rpm
